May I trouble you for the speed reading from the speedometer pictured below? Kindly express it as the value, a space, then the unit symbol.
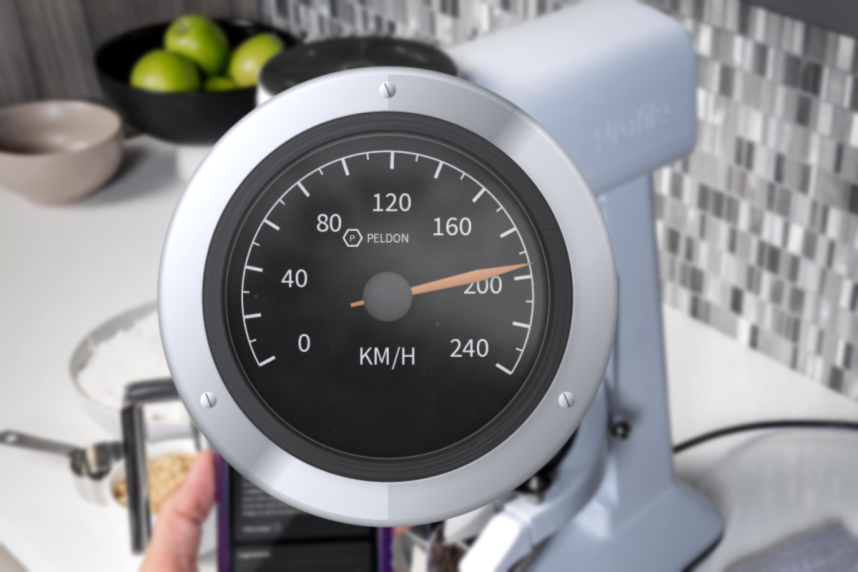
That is 195 km/h
